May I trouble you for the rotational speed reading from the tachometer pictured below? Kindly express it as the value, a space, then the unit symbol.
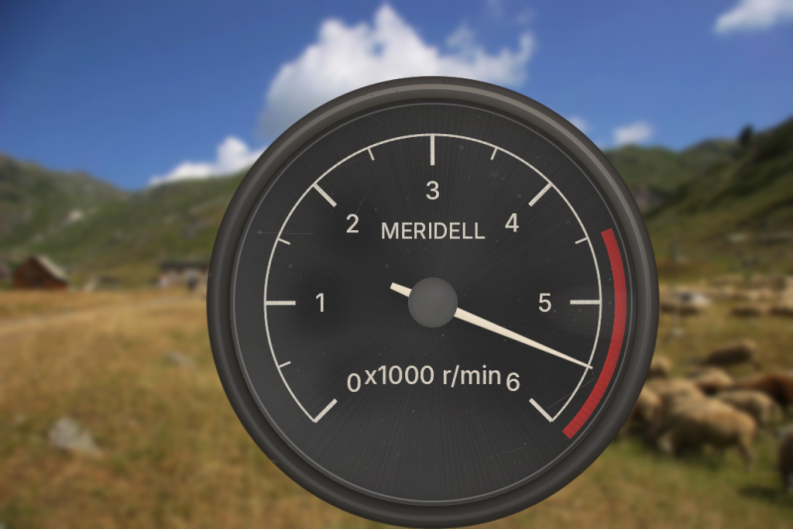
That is 5500 rpm
